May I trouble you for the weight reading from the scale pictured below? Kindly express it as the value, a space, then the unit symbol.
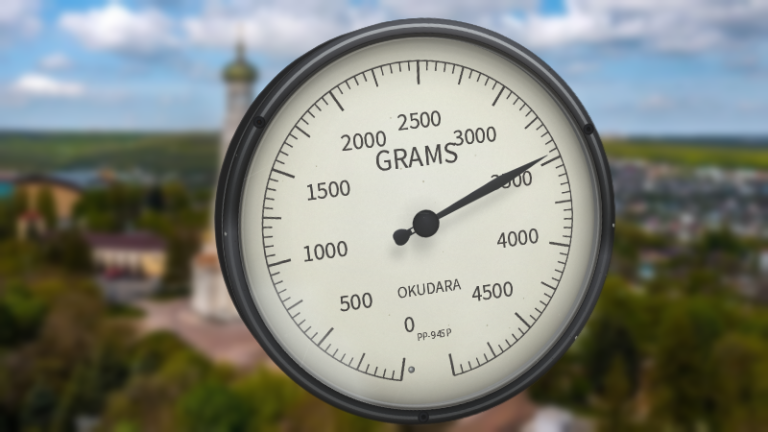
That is 3450 g
